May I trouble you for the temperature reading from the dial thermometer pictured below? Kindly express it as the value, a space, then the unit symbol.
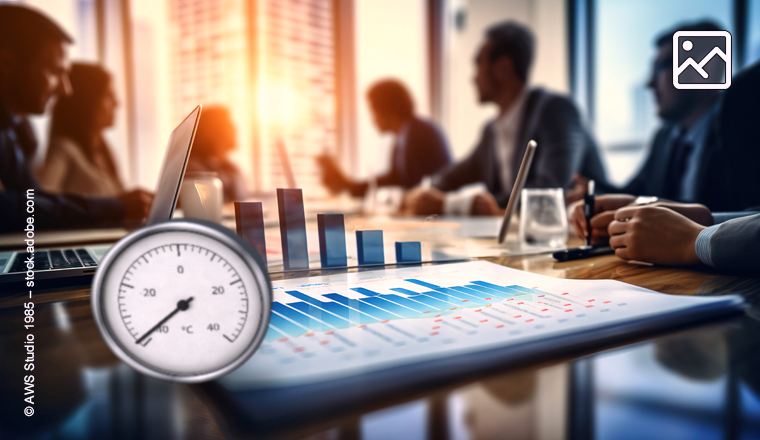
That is -38 °C
